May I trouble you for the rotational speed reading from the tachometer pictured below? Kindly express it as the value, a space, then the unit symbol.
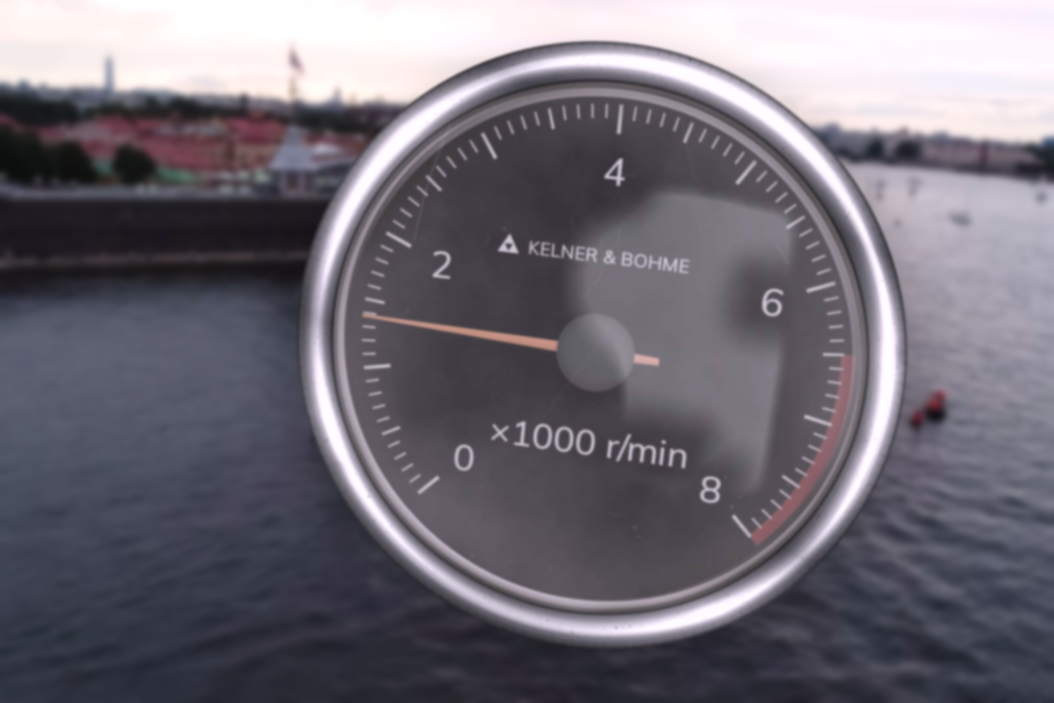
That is 1400 rpm
